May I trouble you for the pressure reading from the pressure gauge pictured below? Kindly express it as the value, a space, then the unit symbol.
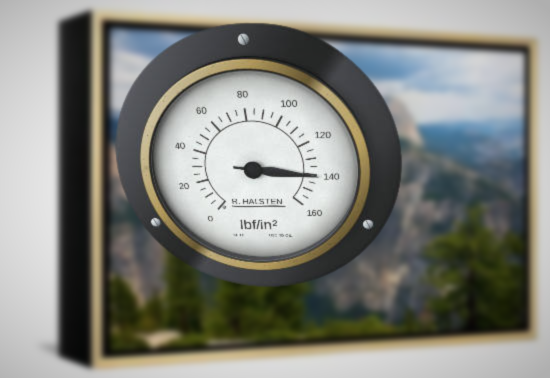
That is 140 psi
